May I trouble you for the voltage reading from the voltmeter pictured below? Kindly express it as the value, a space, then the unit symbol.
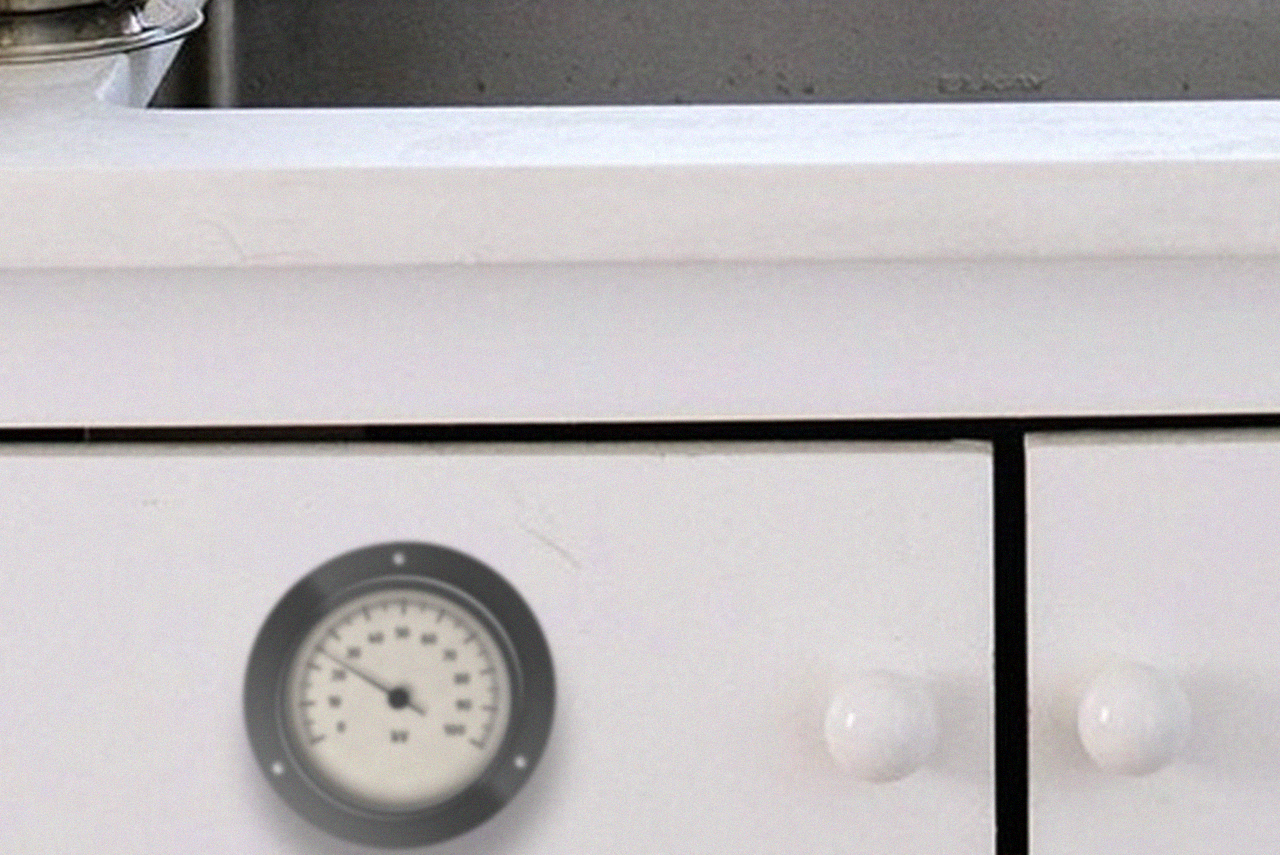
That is 25 kV
